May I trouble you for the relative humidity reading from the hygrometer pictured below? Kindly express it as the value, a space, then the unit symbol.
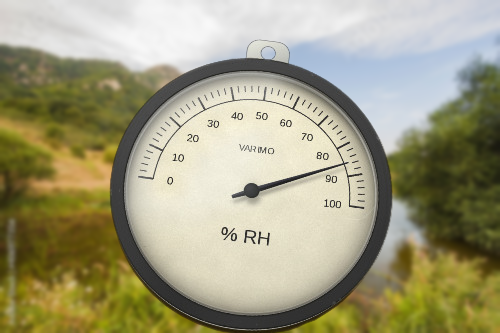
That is 86 %
